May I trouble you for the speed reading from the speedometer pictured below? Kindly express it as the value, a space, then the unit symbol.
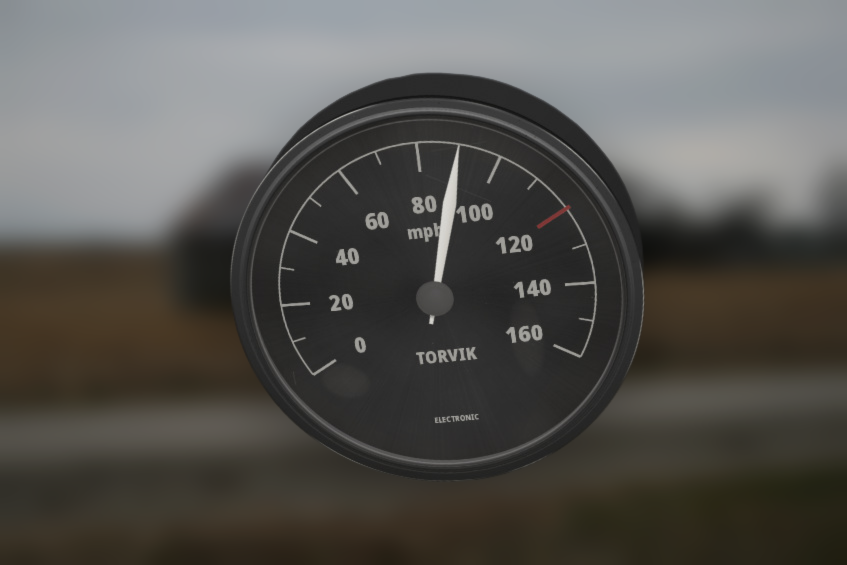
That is 90 mph
